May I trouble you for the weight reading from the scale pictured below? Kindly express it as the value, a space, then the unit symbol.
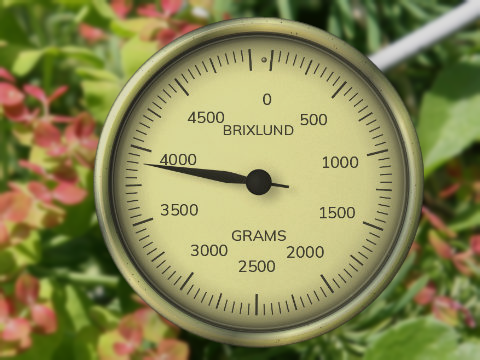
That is 3900 g
